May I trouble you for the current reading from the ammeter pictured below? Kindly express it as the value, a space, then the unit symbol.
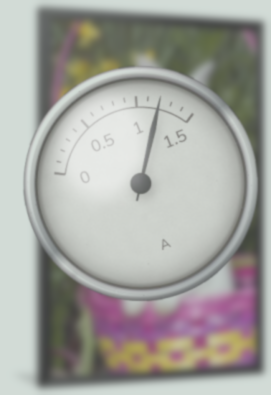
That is 1.2 A
